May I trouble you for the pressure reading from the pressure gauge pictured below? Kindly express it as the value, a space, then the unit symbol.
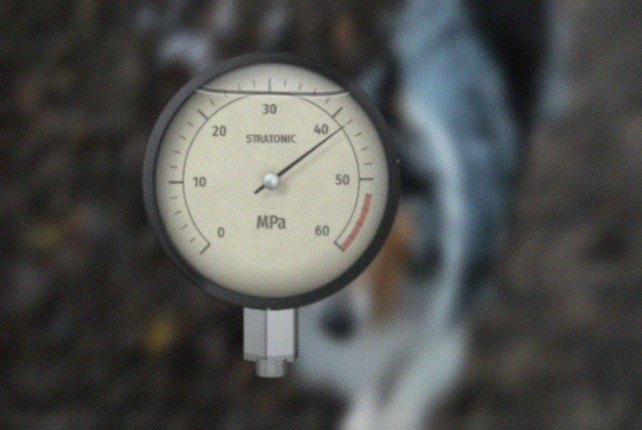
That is 42 MPa
